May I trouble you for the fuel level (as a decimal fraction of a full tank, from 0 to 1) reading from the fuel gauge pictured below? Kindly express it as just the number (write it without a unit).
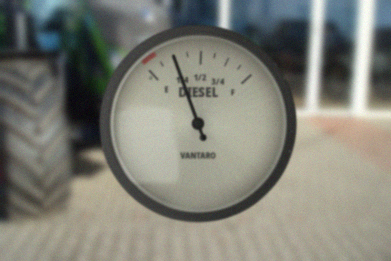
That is 0.25
